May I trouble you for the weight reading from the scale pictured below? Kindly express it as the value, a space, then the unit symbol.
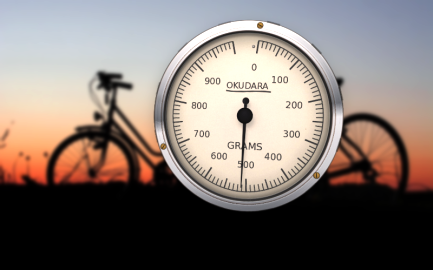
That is 510 g
